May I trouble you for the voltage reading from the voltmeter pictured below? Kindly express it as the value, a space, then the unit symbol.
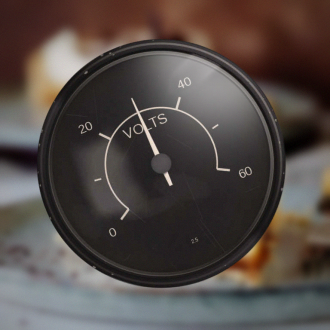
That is 30 V
